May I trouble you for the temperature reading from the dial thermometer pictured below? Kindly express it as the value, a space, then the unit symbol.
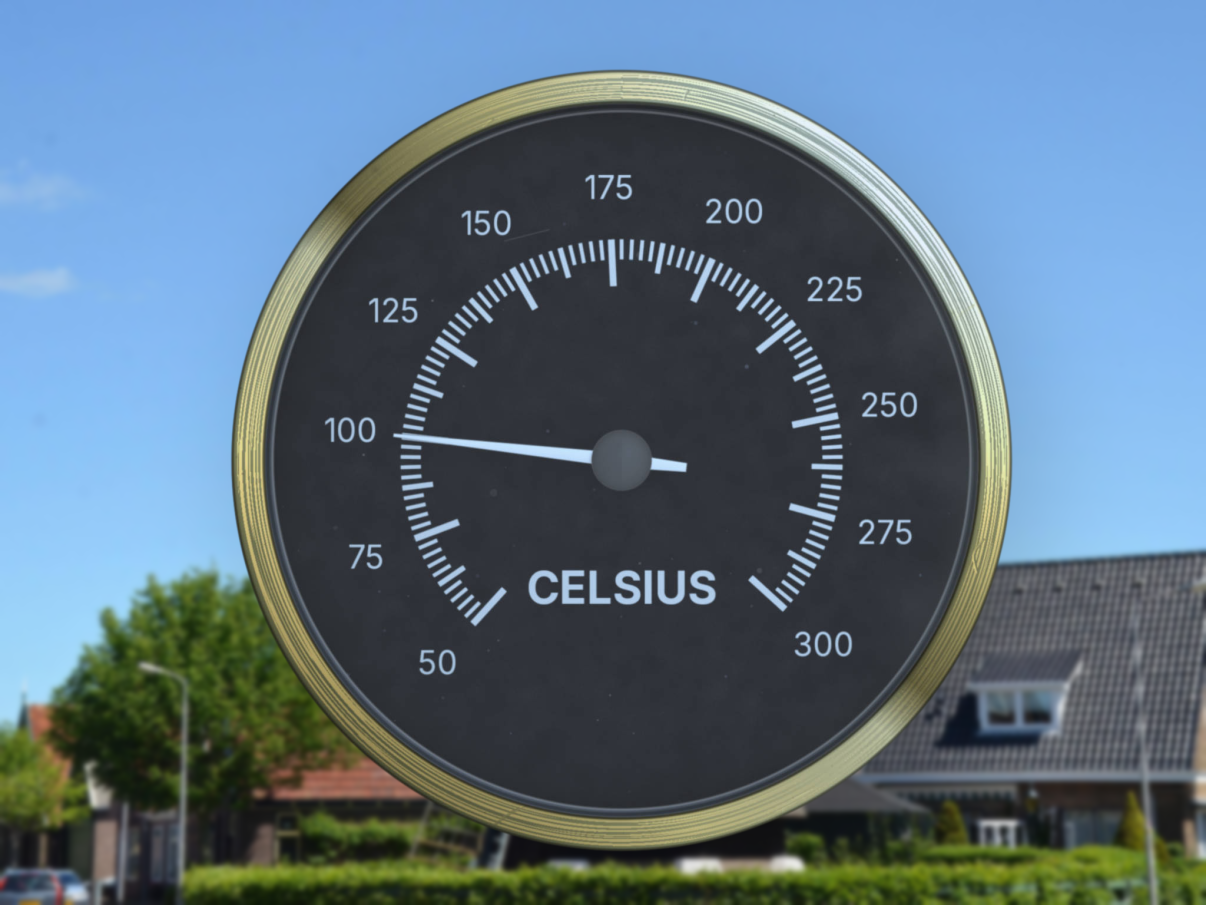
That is 100 °C
